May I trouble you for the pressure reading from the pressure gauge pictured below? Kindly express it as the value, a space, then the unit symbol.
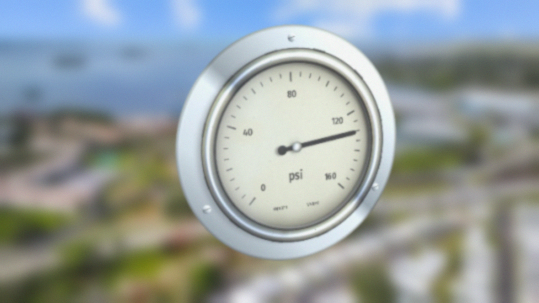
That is 130 psi
